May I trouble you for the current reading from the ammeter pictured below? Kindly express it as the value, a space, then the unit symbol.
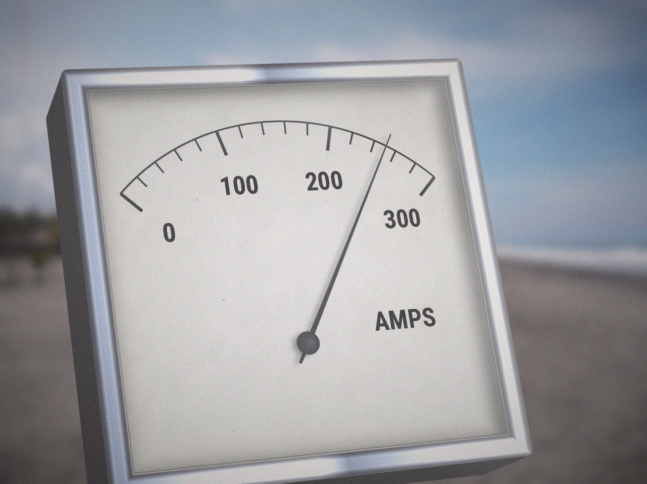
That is 250 A
